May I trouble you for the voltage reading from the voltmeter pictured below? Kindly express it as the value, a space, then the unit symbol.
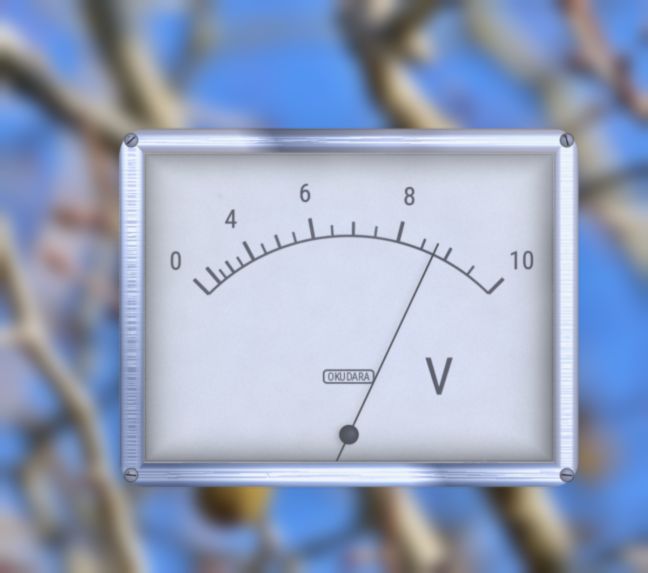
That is 8.75 V
